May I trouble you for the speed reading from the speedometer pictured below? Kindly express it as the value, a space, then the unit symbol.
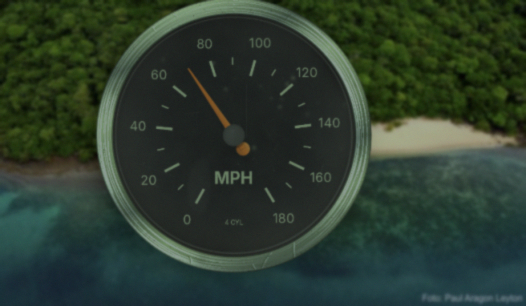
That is 70 mph
